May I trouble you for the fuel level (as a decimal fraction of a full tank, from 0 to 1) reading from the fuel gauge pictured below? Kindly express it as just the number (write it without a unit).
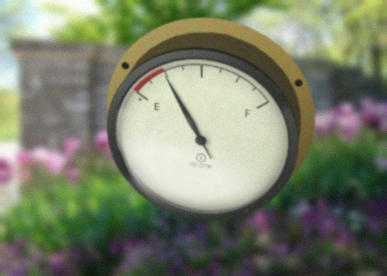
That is 0.25
